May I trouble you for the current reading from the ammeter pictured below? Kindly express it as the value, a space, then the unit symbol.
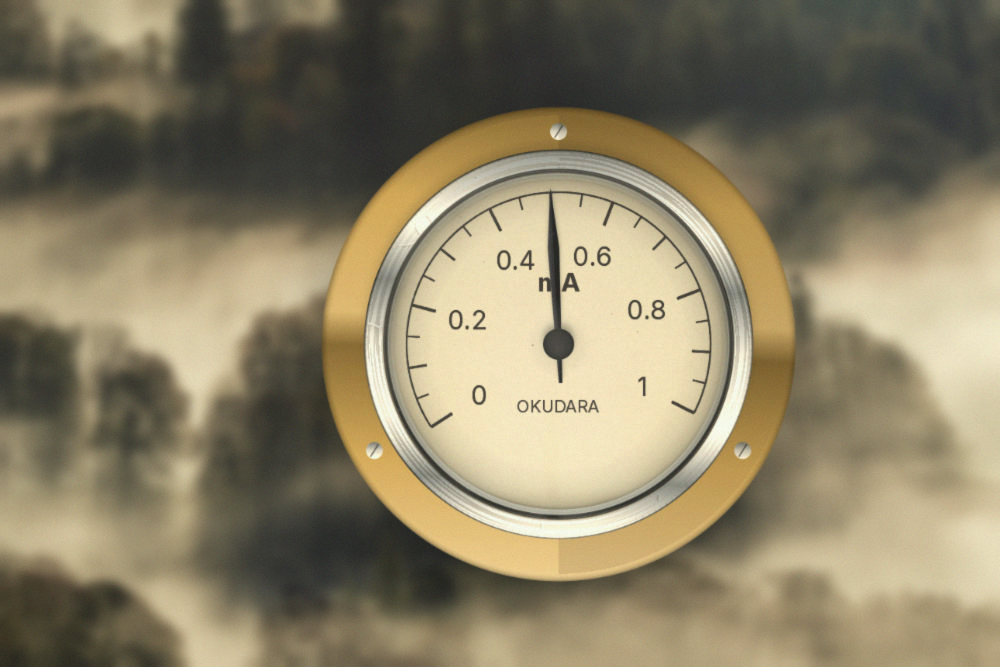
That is 0.5 mA
